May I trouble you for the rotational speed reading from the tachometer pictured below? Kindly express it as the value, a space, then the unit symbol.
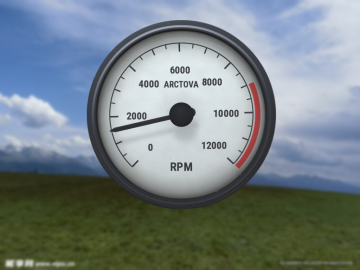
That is 1500 rpm
